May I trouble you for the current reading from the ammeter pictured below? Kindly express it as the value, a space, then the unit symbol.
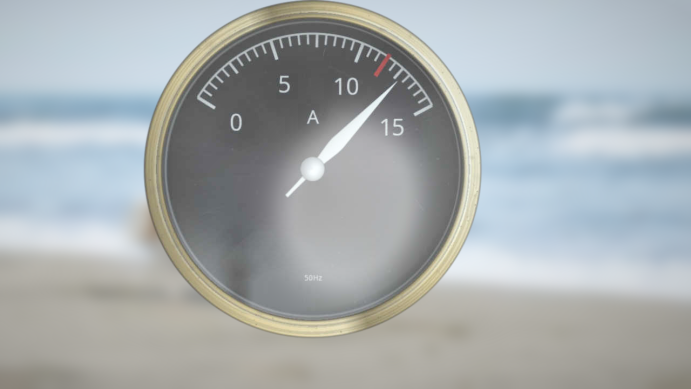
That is 12.75 A
